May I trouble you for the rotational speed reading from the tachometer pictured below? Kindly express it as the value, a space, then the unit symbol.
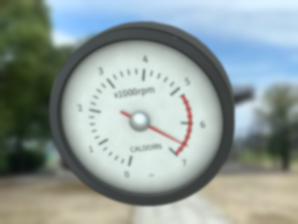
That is 6600 rpm
